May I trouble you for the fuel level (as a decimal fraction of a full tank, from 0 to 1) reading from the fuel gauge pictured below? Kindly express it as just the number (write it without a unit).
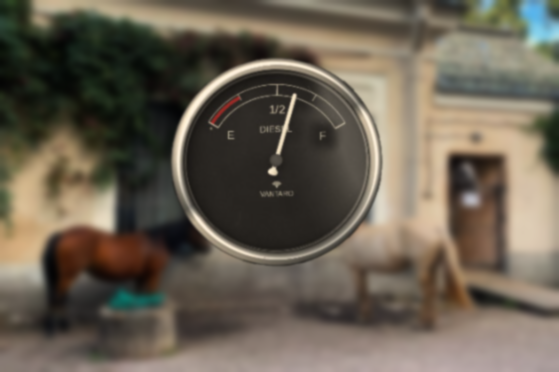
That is 0.625
